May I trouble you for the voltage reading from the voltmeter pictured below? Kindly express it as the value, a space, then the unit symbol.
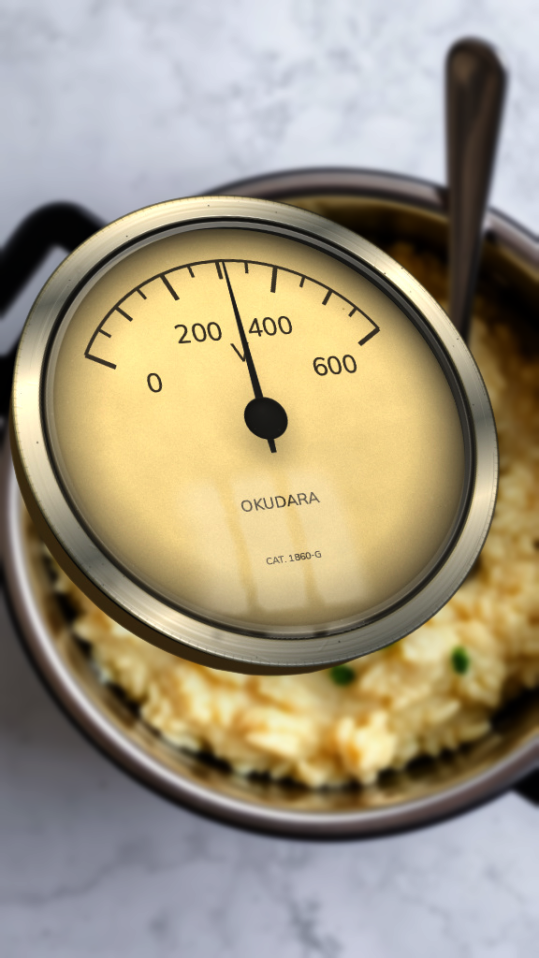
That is 300 V
